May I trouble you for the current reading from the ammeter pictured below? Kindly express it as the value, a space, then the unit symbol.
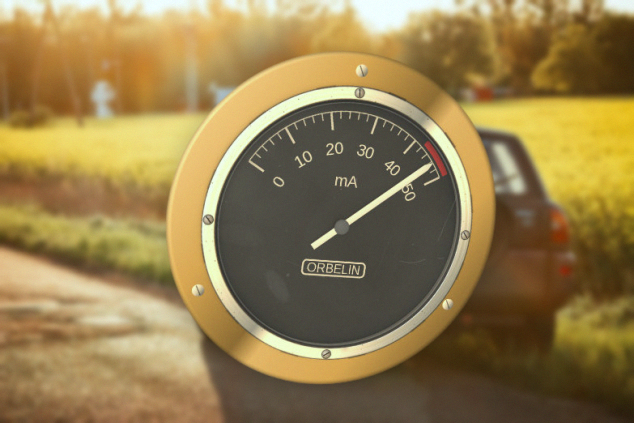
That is 46 mA
